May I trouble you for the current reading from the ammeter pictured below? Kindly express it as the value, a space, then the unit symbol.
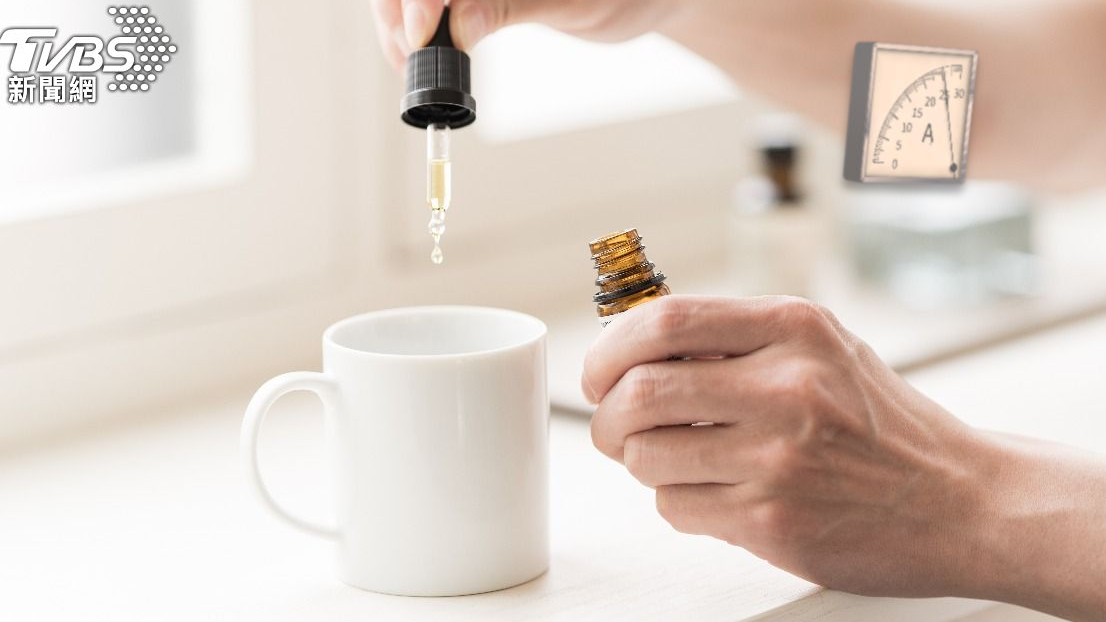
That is 25 A
